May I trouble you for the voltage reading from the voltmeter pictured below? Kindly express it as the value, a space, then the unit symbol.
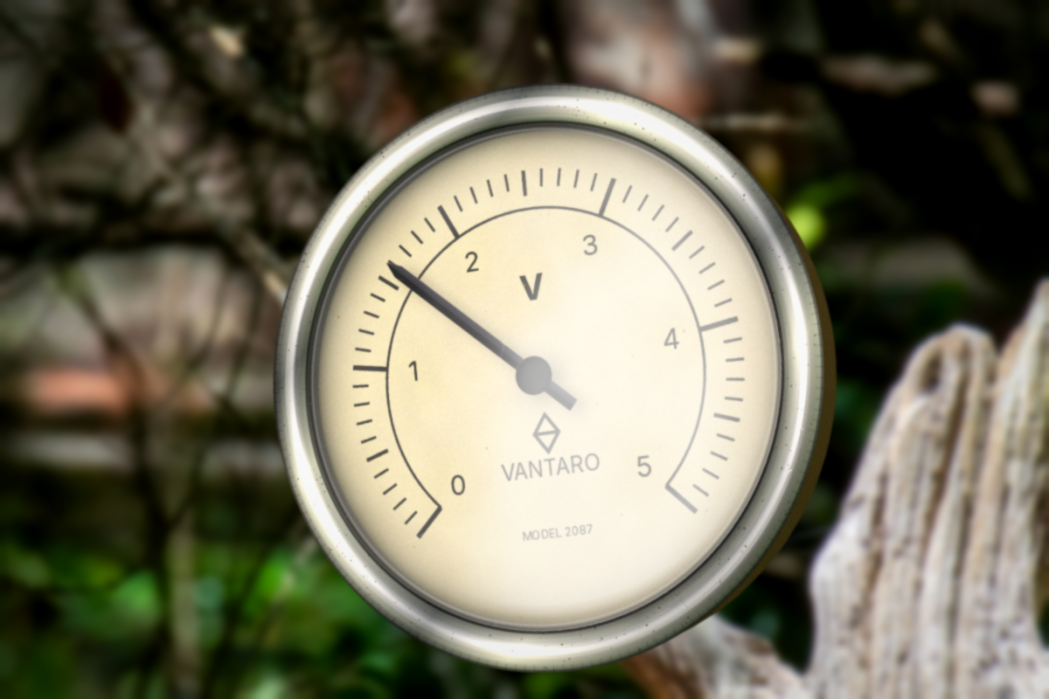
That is 1.6 V
